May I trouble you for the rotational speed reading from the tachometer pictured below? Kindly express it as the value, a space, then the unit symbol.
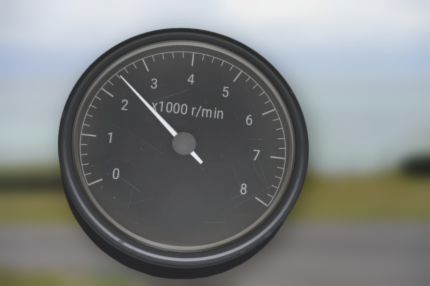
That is 2400 rpm
